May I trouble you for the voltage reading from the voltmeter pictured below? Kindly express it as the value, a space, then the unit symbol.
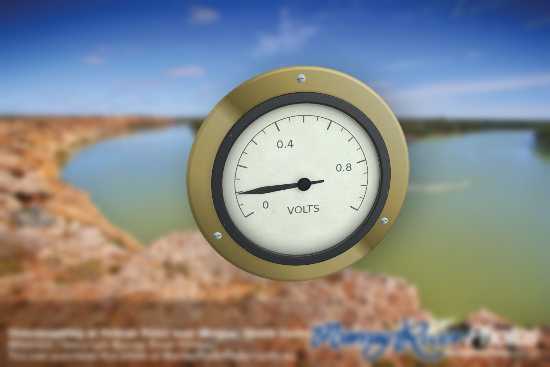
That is 0.1 V
